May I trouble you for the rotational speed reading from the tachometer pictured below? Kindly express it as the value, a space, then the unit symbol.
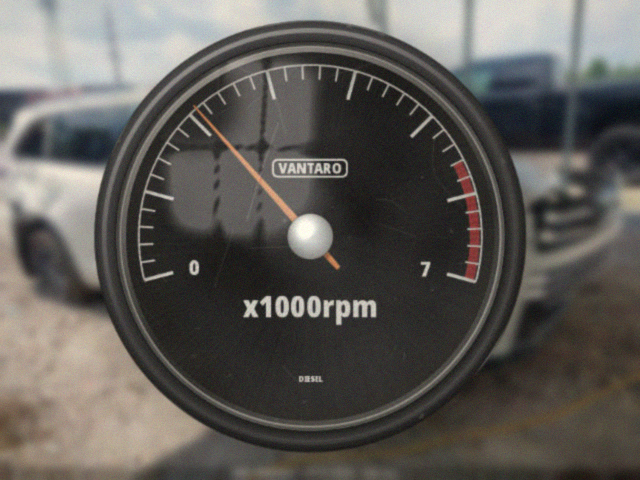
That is 2100 rpm
